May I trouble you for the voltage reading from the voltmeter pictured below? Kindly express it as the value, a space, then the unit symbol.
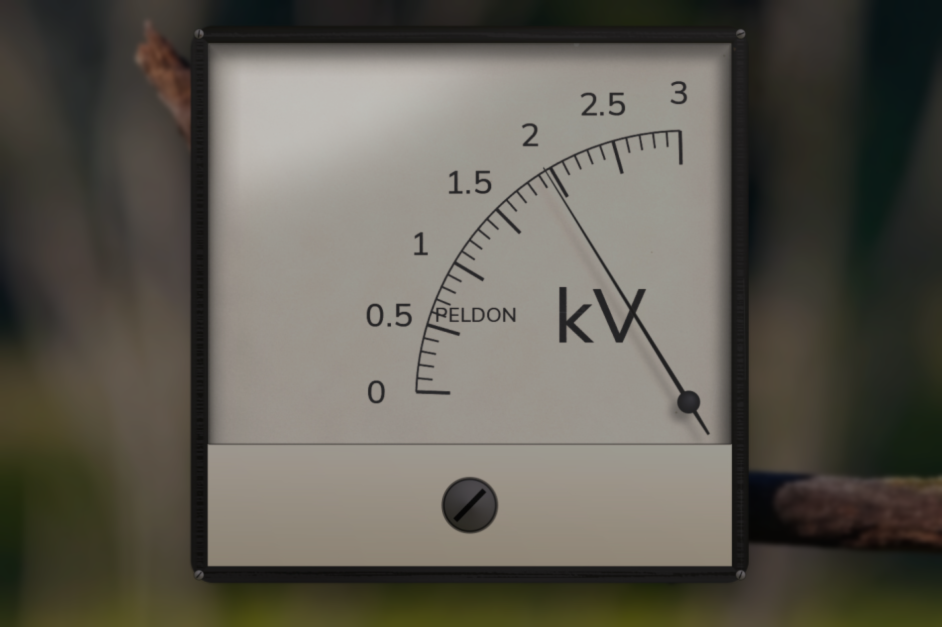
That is 1.95 kV
